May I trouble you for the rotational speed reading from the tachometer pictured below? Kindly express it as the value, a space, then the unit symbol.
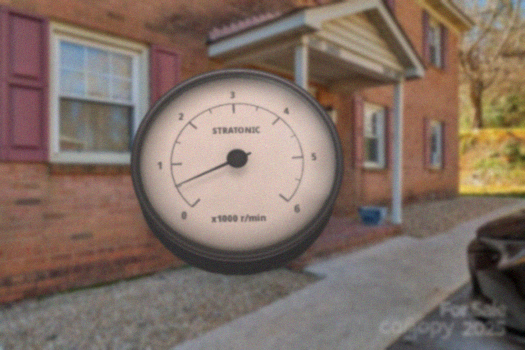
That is 500 rpm
